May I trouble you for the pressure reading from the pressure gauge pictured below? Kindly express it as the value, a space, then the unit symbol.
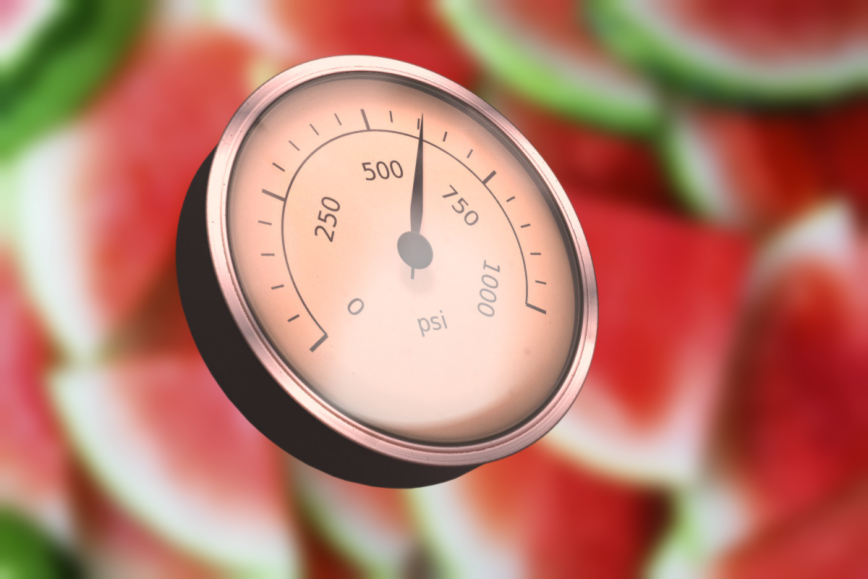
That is 600 psi
